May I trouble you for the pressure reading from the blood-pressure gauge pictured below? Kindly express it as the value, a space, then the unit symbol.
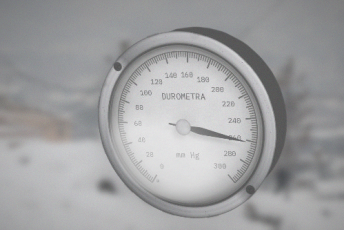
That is 260 mmHg
